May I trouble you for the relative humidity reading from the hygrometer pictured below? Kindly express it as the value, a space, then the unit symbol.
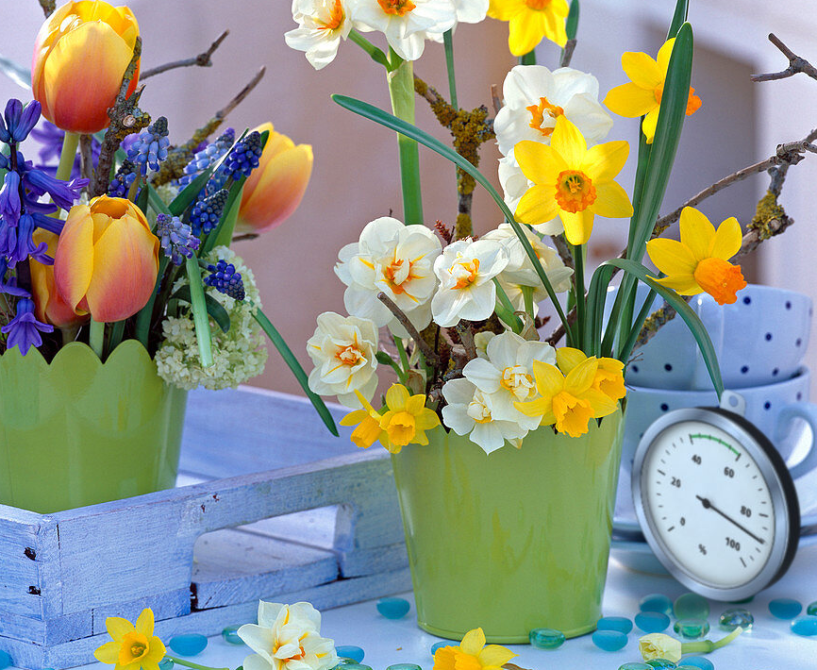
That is 88 %
